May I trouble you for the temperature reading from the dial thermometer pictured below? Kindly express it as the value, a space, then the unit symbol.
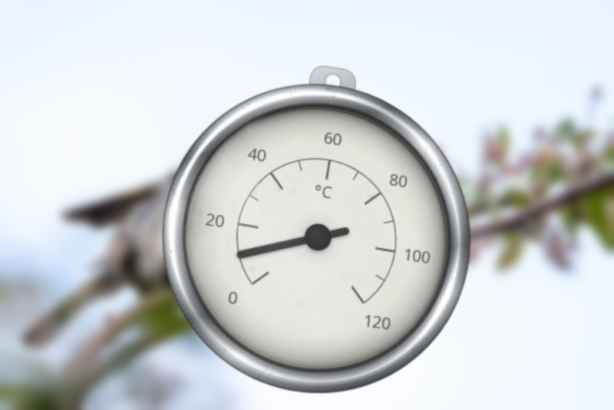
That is 10 °C
